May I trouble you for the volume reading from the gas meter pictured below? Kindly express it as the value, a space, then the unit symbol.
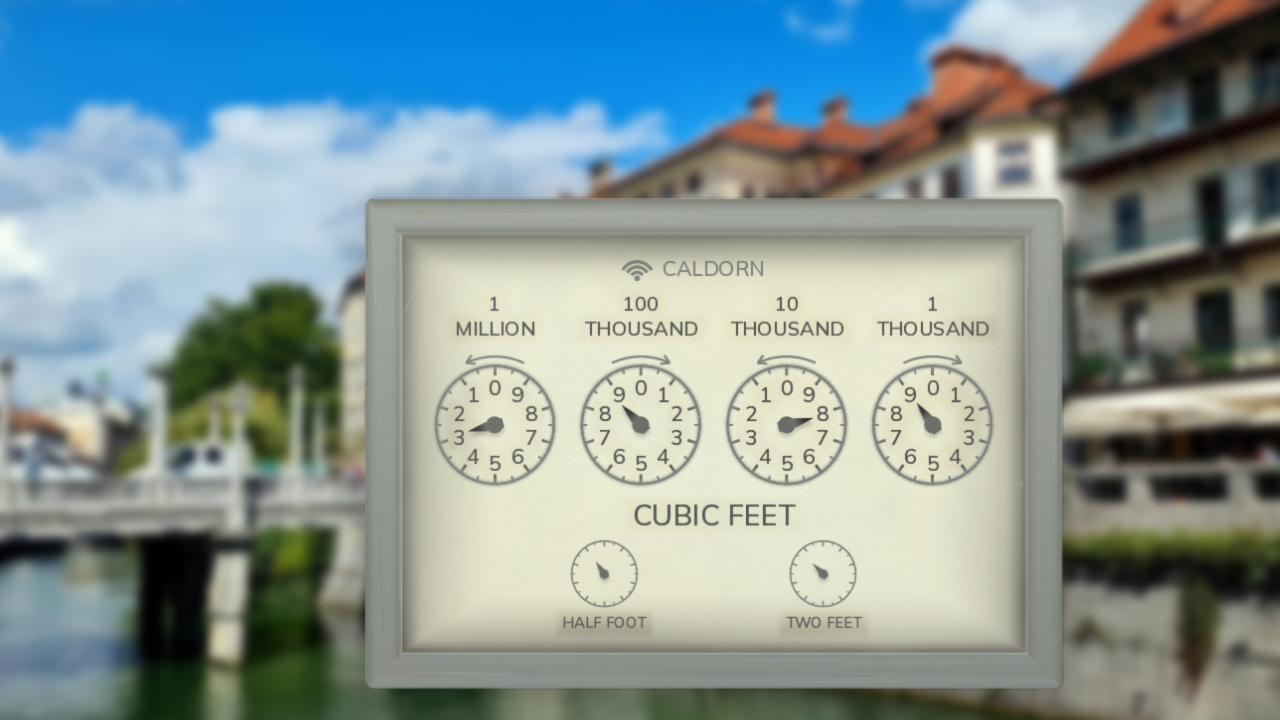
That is 287900 ft³
